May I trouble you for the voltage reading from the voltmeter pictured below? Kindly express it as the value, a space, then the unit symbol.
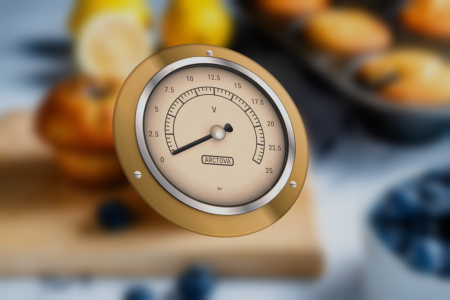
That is 0 V
